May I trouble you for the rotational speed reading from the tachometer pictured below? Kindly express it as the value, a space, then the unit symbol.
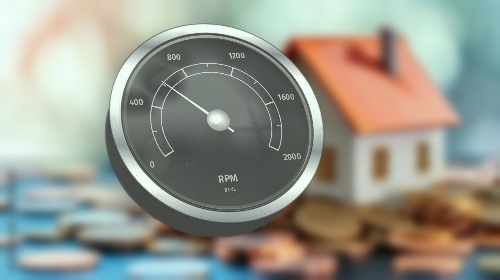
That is 600 rpm
